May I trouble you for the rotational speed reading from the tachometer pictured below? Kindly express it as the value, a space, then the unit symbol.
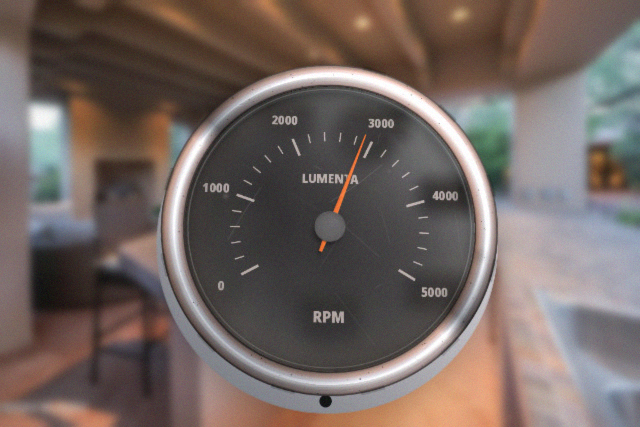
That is 2900 rpm
